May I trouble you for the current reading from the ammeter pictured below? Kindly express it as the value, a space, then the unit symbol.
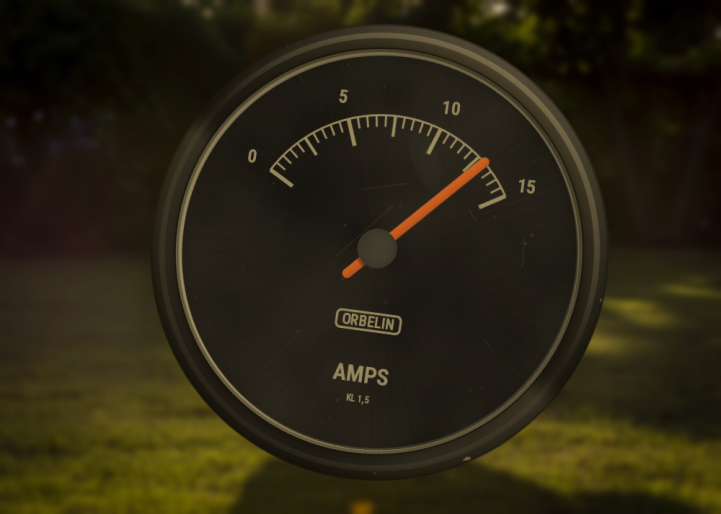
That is 13 A
